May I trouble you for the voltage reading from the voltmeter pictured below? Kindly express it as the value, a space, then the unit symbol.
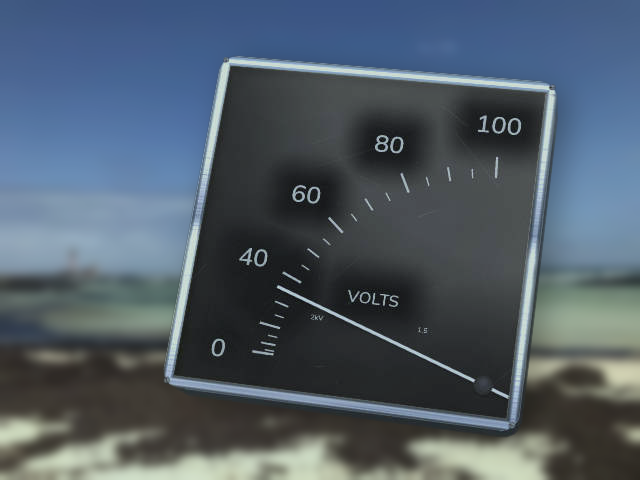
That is 35 V
